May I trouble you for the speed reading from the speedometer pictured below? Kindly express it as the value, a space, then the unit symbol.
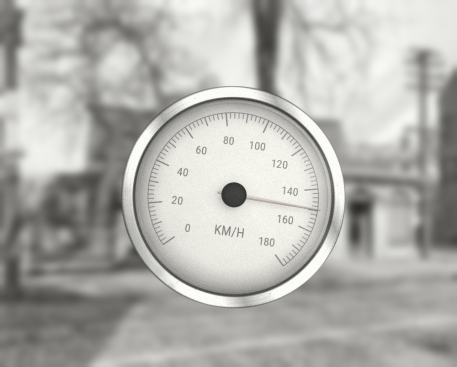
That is 150 km/h
